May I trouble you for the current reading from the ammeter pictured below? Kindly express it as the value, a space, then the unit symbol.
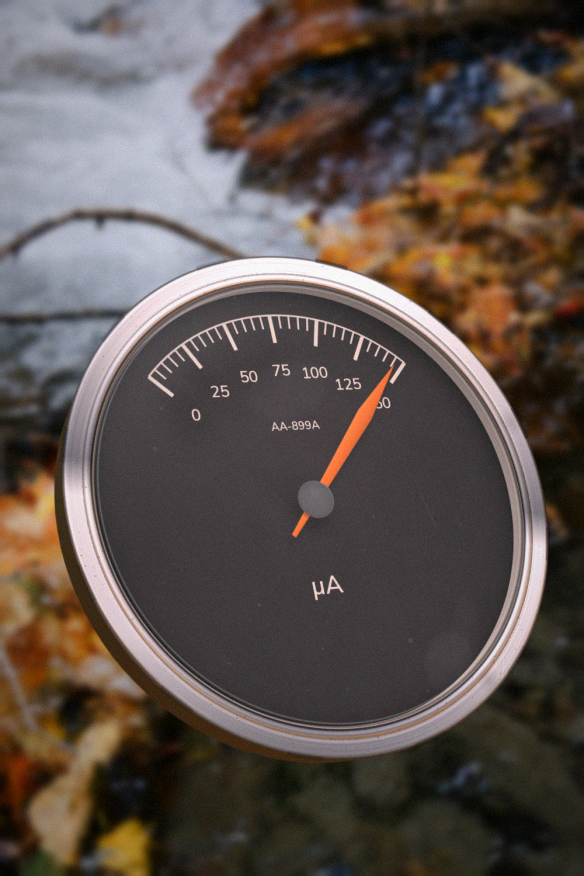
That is 145 µA
